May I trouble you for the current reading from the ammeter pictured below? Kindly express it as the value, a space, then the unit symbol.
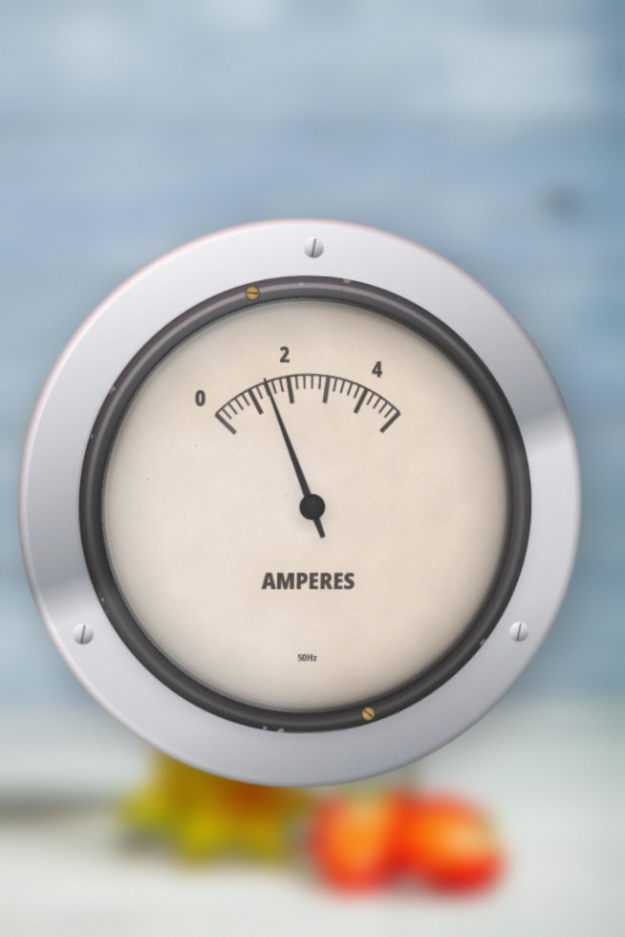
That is 1.4 A
